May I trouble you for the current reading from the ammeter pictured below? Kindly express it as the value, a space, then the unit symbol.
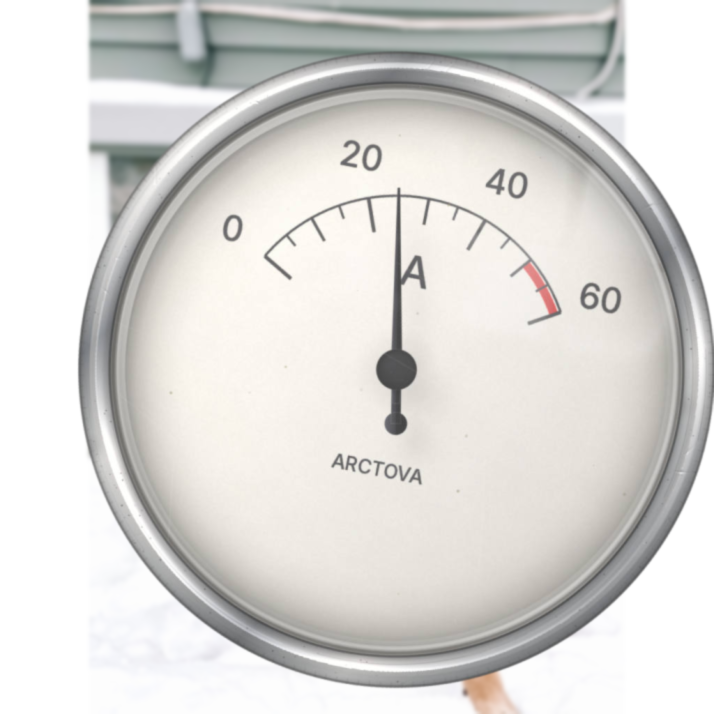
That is 25 A
